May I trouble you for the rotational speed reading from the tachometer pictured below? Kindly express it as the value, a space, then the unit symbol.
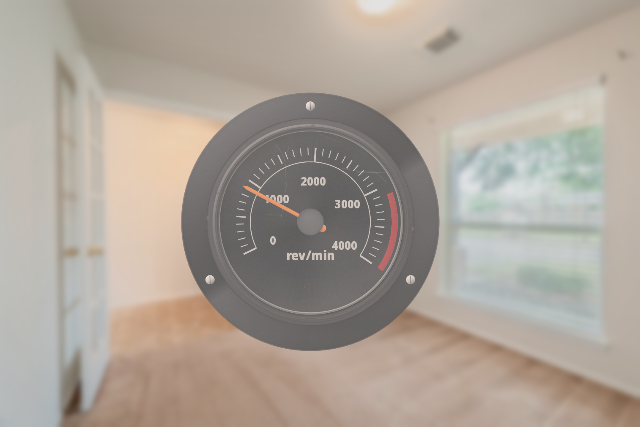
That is 900 rpm
